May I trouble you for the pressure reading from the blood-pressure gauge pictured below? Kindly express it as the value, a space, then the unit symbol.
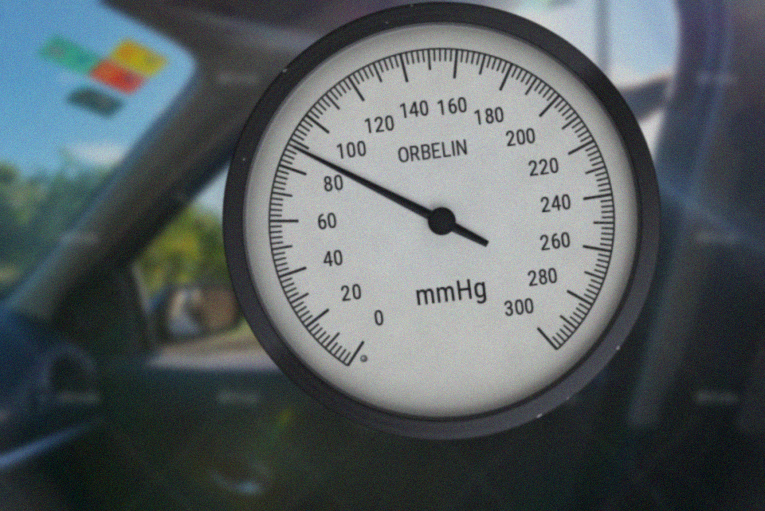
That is 88 mmHg
